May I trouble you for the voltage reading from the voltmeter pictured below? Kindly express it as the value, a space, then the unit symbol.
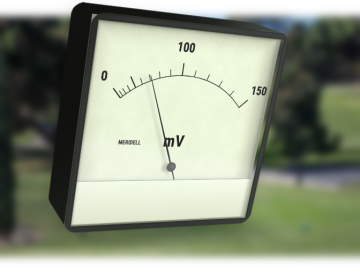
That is 70 mV
